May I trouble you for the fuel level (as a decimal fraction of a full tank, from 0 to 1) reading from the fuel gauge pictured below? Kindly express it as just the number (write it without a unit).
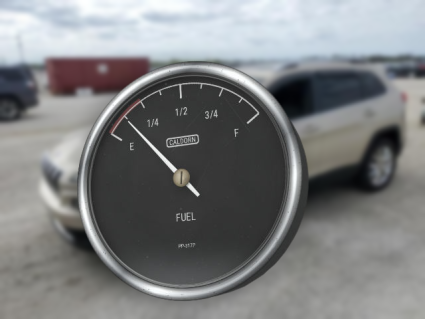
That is 0.125
